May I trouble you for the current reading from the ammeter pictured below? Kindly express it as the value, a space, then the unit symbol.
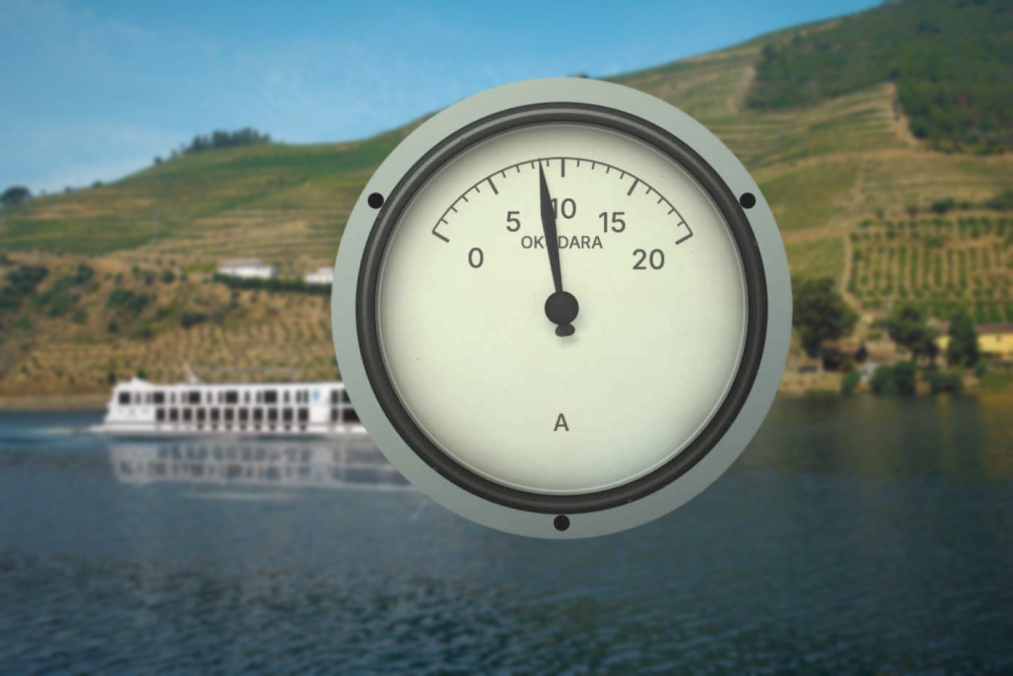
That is 8.5 A
